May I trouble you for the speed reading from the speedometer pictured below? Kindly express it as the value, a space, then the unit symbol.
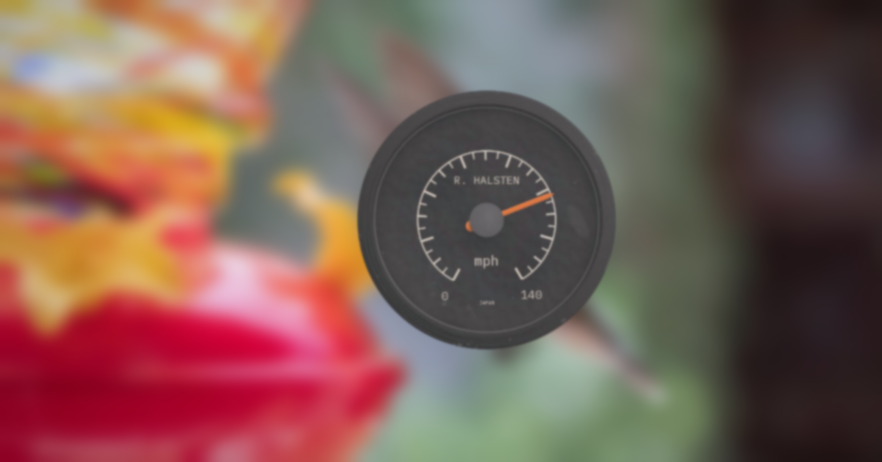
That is 102.5 mph
